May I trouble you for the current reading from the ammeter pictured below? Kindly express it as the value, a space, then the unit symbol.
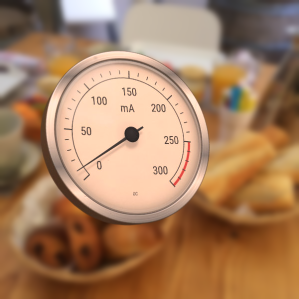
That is 10 mA
